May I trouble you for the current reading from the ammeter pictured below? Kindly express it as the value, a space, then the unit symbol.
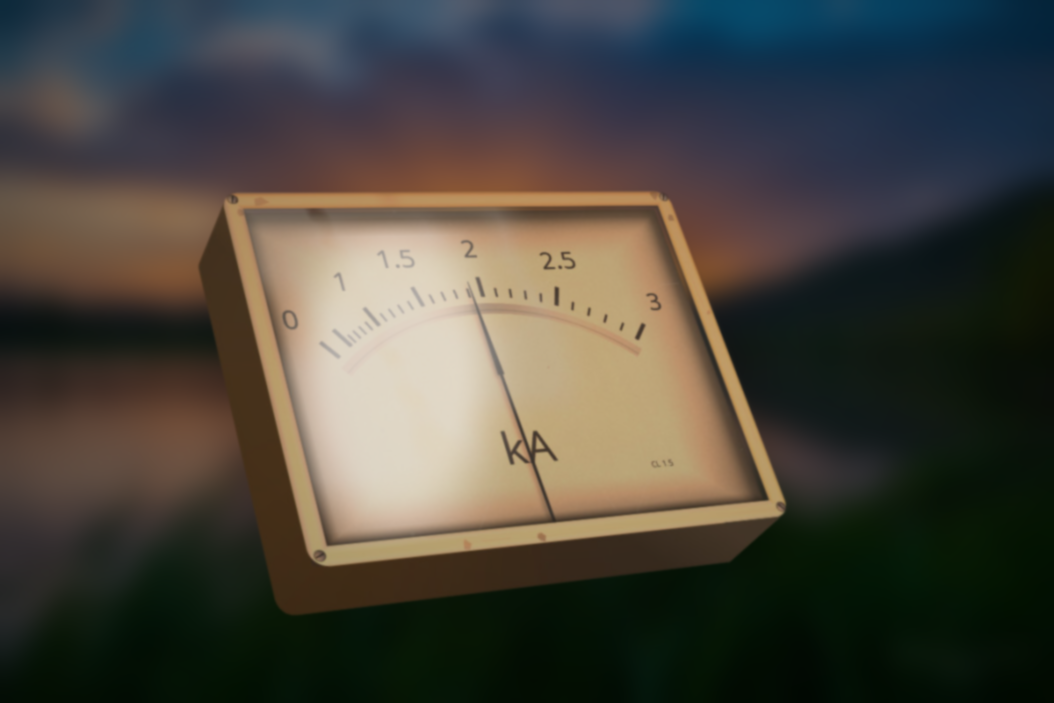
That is 1.9 kA
